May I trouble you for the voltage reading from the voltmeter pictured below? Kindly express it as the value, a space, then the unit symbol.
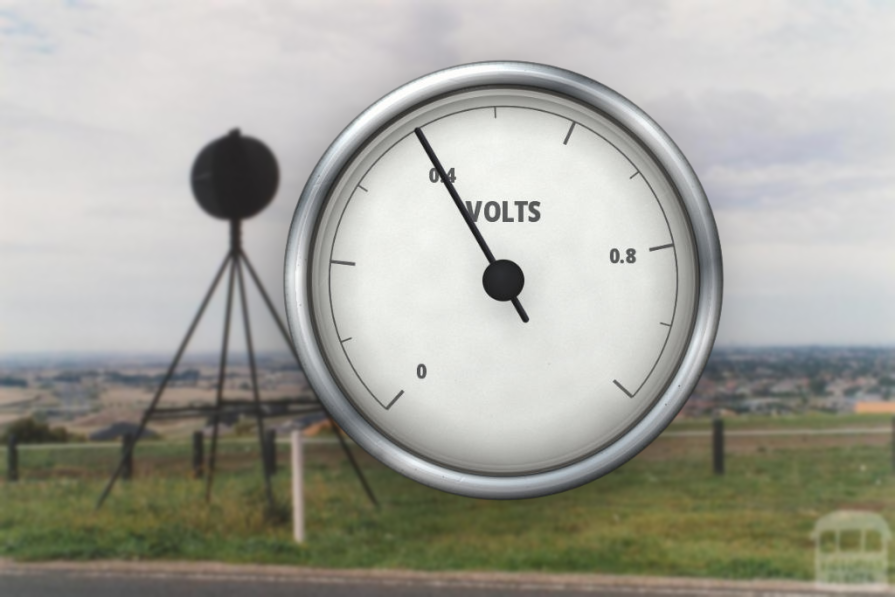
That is 0.4 V
